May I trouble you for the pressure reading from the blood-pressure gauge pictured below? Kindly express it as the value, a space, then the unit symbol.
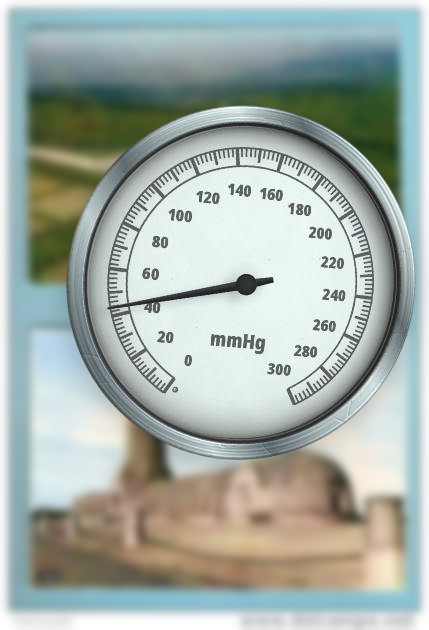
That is 44 mmHg
